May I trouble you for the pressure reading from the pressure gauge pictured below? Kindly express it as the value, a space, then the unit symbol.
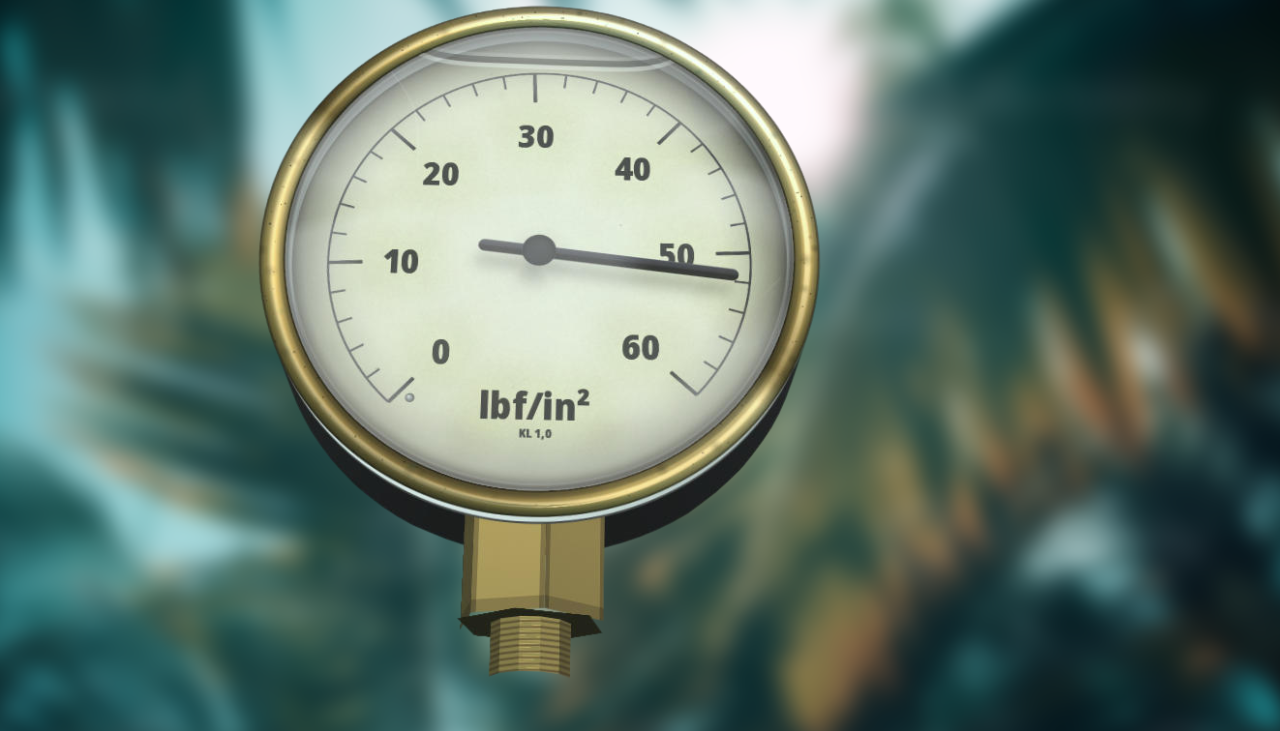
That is 52 psi
